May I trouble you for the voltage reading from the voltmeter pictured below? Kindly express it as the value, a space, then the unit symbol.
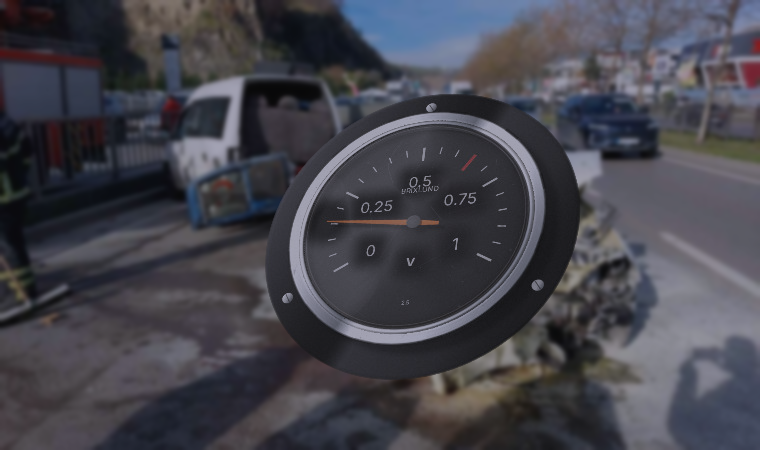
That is 0.15 V
